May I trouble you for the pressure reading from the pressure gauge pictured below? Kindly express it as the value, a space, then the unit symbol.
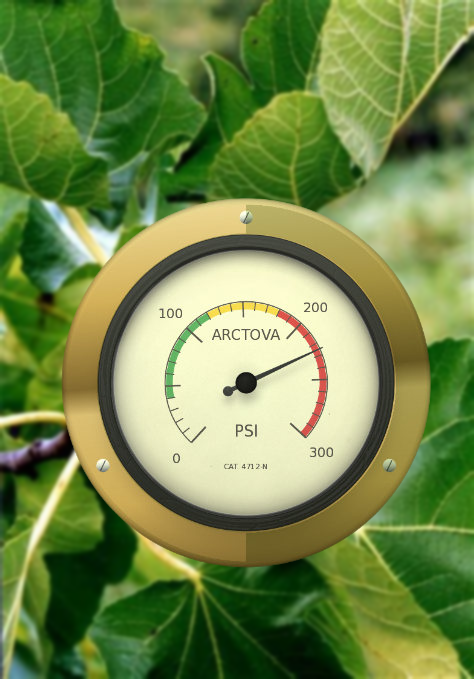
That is 225 psi
